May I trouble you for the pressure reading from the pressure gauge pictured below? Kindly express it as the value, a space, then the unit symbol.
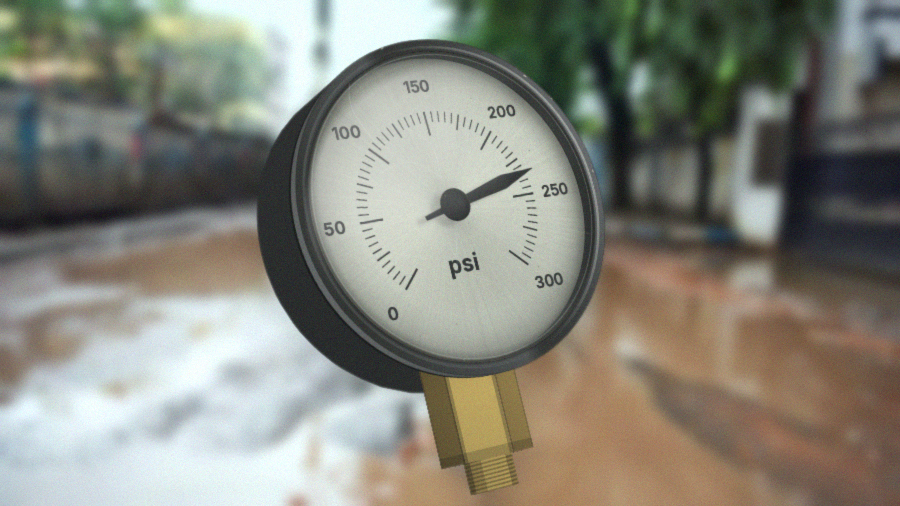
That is 235 psi
